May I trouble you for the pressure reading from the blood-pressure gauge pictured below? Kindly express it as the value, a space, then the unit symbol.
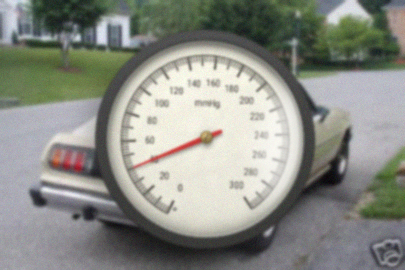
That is 40 mmHg
